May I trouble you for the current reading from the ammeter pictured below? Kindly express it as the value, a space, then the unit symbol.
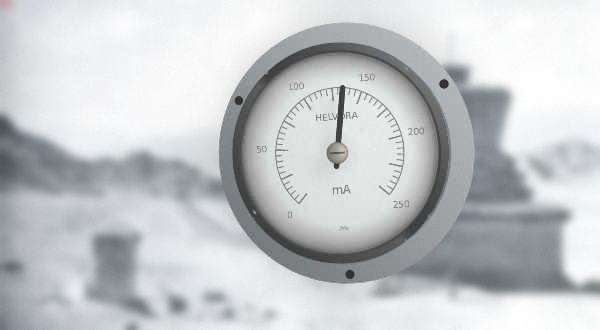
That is 135 mA
